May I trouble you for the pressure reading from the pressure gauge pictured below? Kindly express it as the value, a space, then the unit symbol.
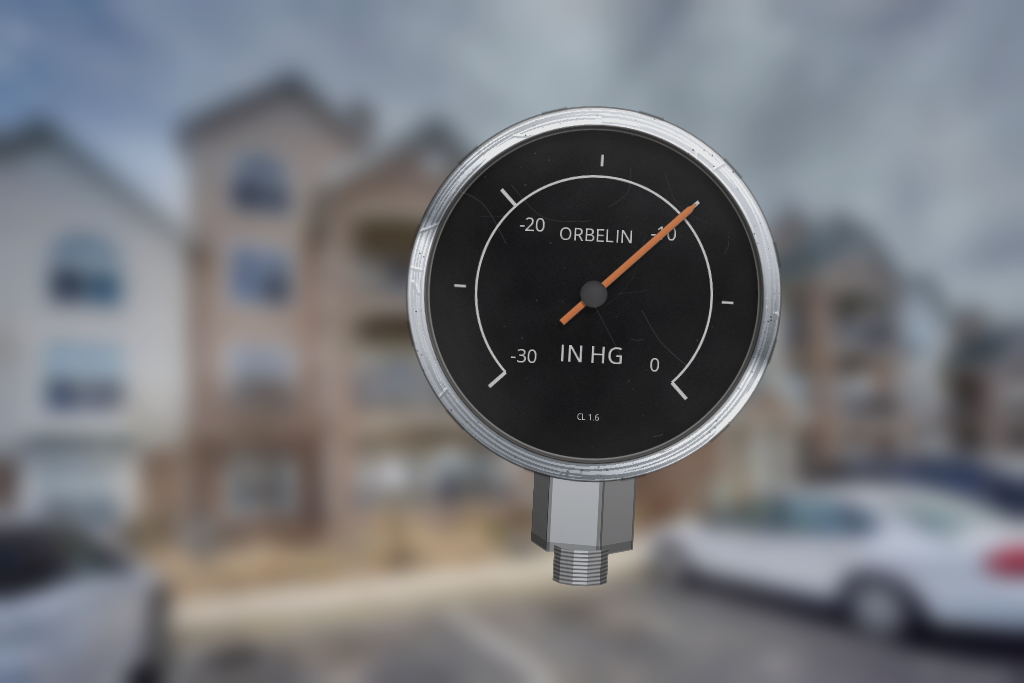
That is -10 inHg
